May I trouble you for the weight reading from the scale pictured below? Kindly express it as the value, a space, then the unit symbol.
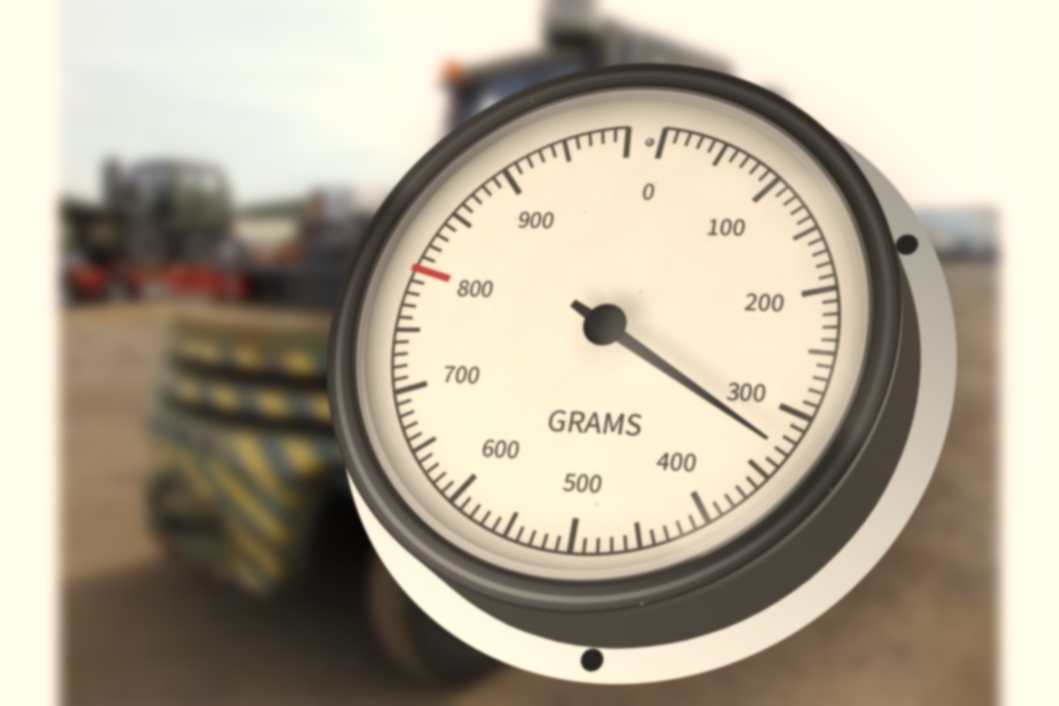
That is 330 g
